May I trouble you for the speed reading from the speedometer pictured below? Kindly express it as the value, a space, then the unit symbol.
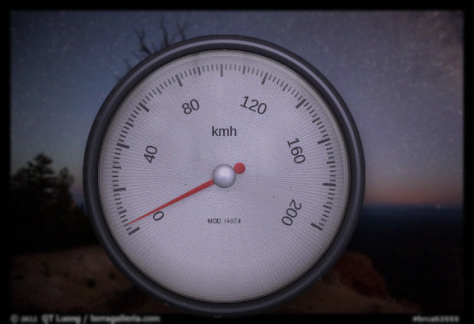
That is 4 km/h
